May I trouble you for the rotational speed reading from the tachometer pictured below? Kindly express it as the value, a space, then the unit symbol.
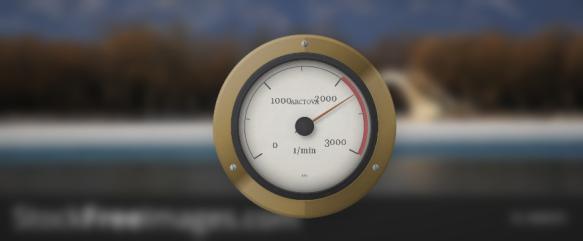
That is 2250 rpm
